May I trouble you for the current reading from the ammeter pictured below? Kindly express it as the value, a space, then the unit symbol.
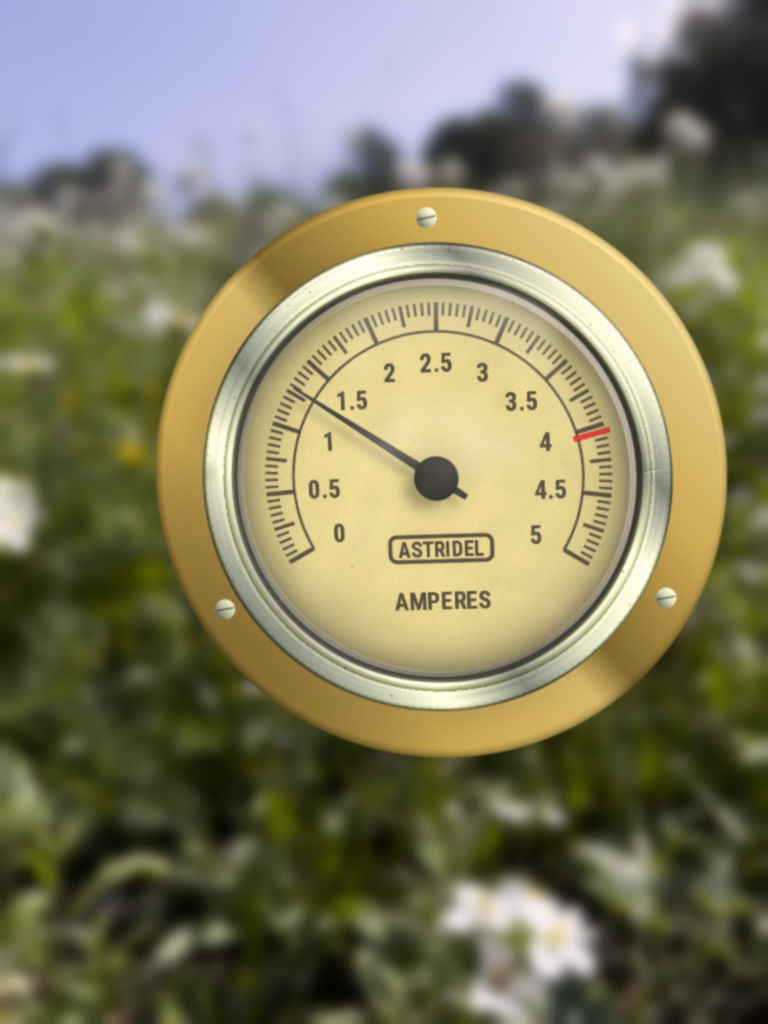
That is 1.3 A
